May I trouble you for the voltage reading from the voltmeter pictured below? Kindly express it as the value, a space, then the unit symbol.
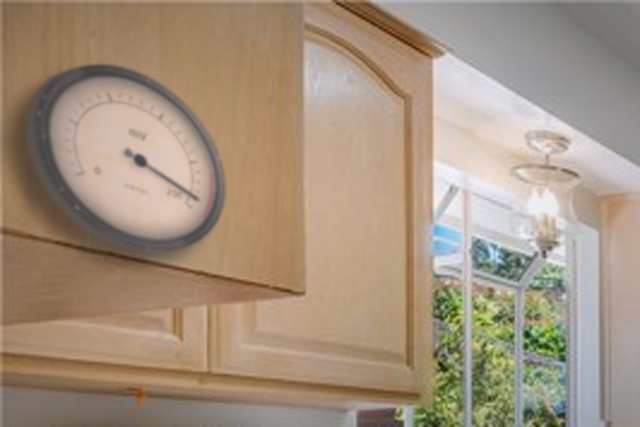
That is 240 mV
